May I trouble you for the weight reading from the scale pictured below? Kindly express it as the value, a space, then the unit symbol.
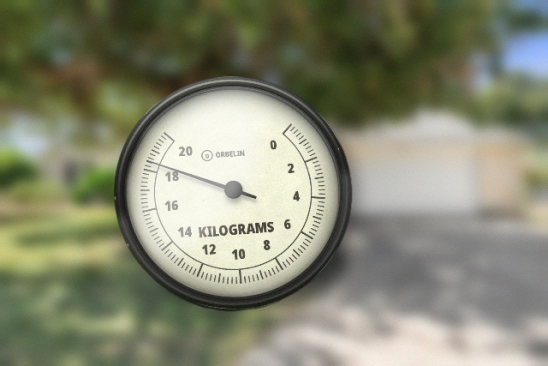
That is 18.4 kg
